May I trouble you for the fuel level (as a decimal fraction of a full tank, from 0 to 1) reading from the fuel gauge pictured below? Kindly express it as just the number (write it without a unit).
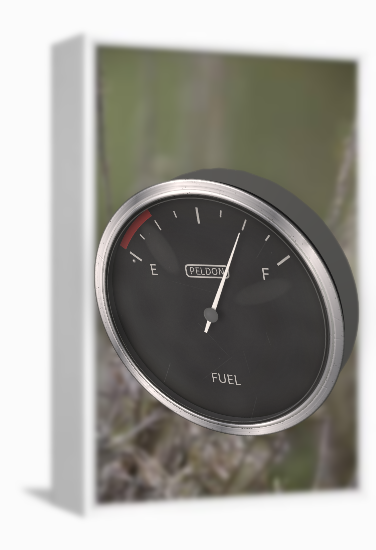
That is 0.75
